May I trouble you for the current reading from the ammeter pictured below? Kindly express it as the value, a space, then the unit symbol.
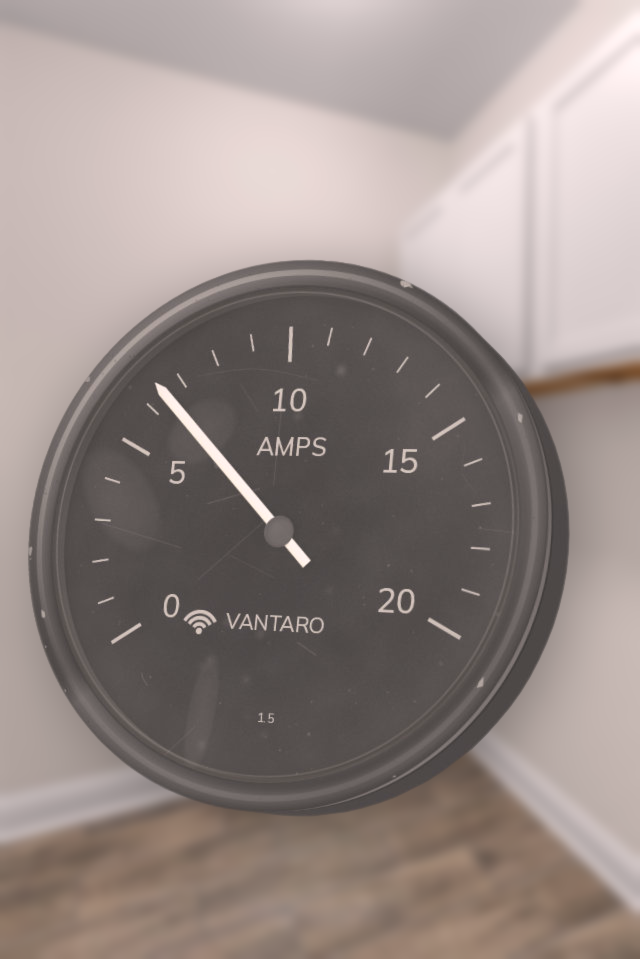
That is 6.5 A
